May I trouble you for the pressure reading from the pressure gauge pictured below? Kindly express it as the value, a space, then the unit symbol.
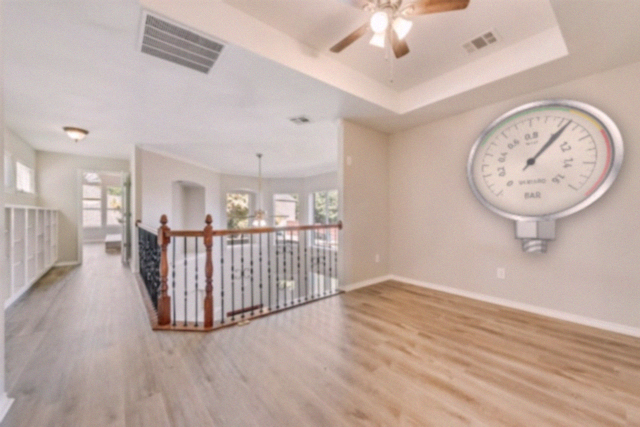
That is 1.05 bar
